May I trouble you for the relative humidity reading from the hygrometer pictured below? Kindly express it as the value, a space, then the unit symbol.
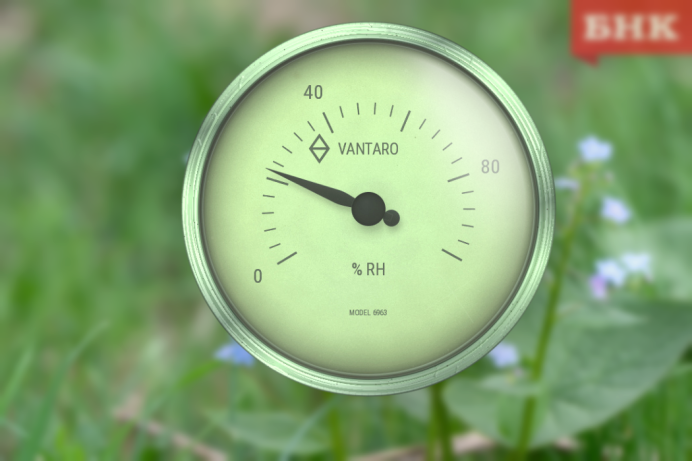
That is 22 %
